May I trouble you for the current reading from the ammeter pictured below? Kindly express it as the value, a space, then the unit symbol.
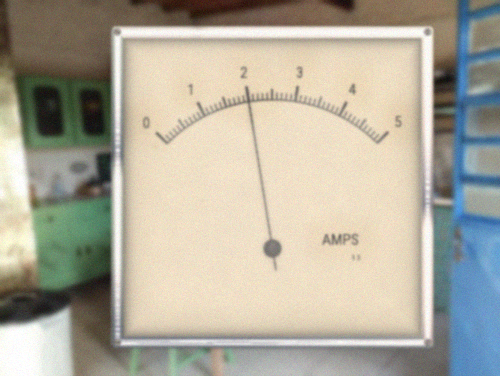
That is 2 A
